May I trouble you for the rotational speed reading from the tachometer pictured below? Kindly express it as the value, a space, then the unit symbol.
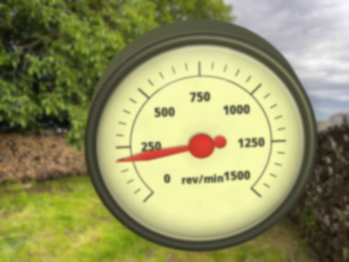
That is 200 rpm
